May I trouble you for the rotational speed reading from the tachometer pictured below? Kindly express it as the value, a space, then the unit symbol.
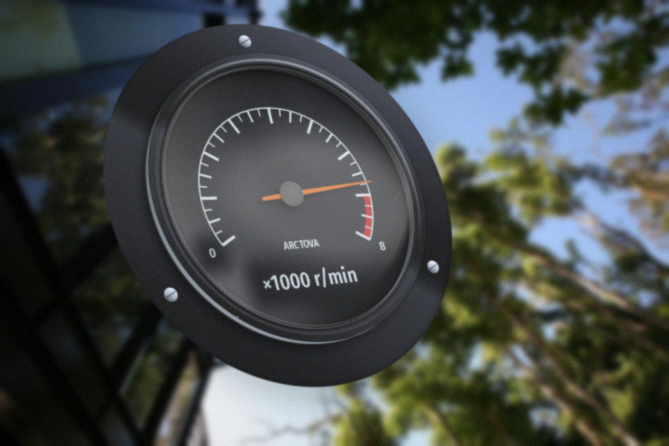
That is 6750 rpm
